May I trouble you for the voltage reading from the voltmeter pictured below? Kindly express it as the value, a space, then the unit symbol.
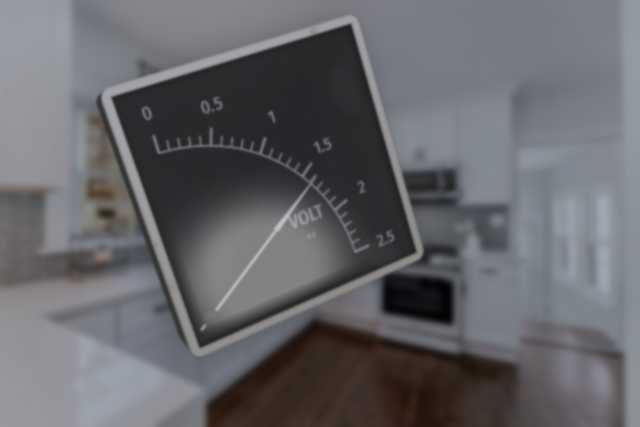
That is 1.6 V
